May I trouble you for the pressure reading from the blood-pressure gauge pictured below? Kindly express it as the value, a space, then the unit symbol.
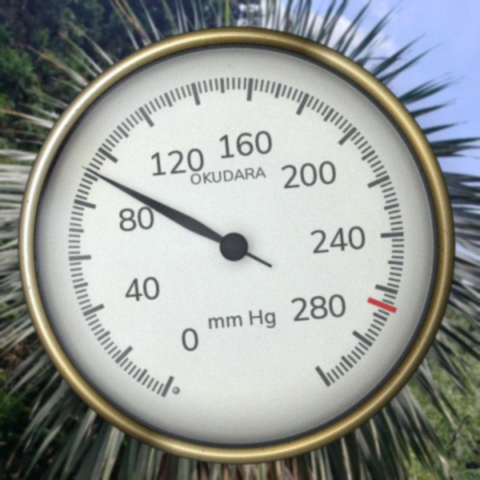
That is 92 mmHg
